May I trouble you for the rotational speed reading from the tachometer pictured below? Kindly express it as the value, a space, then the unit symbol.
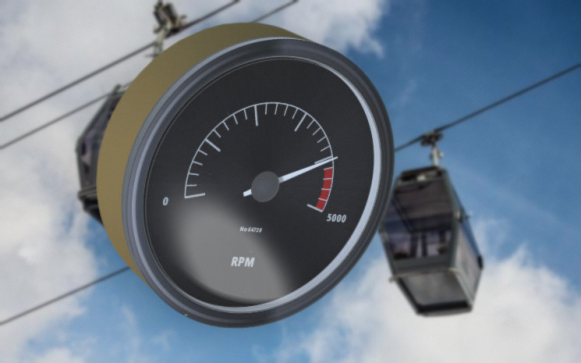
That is 4000 rpm
